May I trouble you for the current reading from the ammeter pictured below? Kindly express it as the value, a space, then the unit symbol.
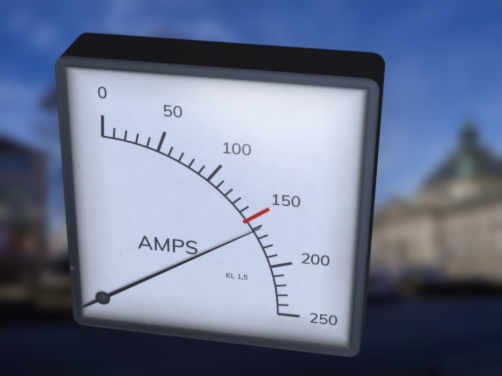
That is 160 A
